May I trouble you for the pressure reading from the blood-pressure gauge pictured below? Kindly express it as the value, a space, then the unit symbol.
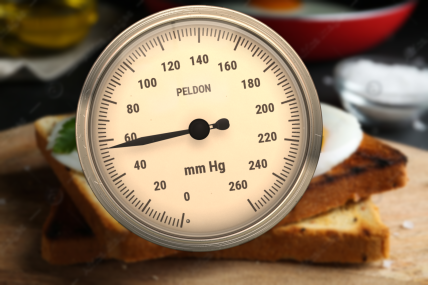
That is 56 mmHg
